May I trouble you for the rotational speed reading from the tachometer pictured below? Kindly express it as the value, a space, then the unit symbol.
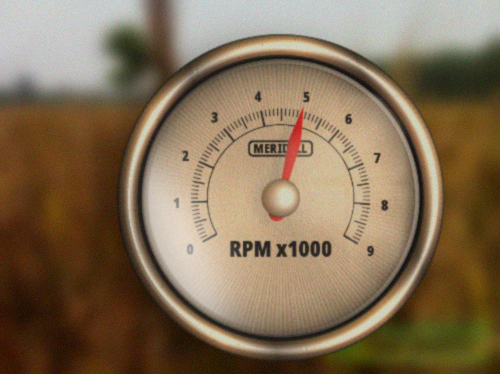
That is 5000 rpm
